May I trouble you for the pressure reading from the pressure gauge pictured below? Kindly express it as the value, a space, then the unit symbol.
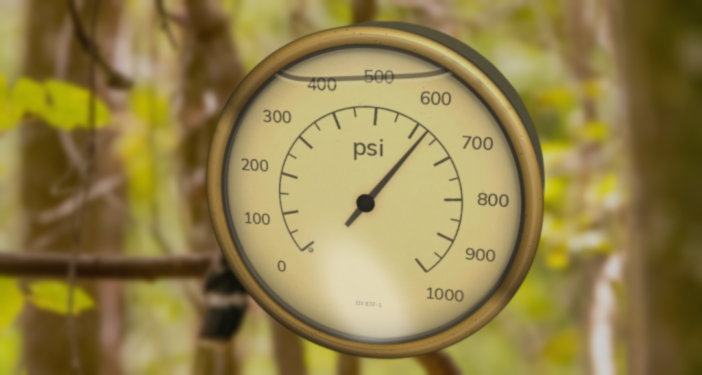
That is 625 psi
